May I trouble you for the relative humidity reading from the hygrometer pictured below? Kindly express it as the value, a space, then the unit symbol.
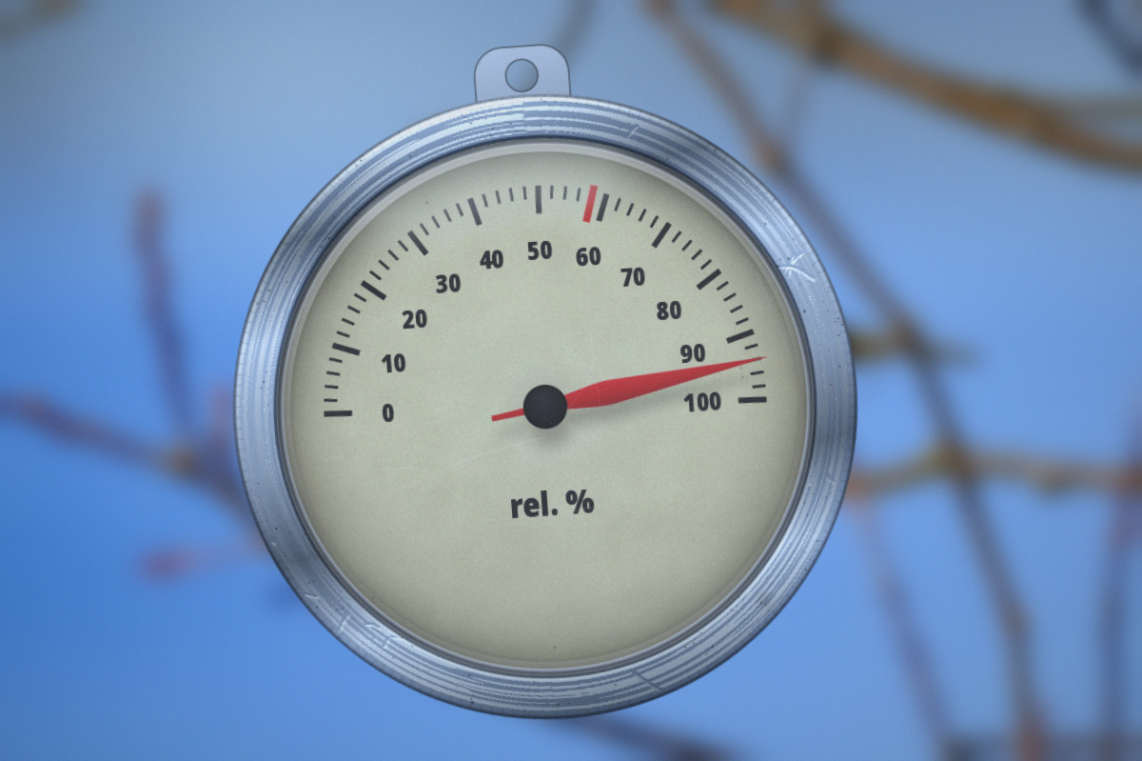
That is 94 %
